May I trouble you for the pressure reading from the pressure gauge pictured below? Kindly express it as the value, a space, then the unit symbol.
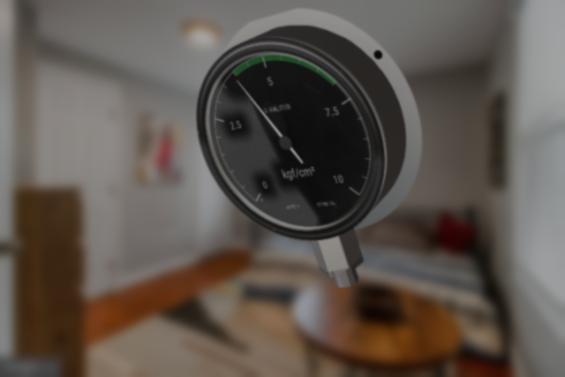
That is 4 kg/cm²
